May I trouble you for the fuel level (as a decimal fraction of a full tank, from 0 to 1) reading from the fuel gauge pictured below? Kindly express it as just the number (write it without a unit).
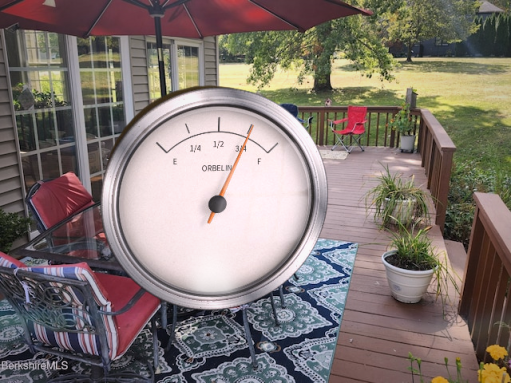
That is 0.75
